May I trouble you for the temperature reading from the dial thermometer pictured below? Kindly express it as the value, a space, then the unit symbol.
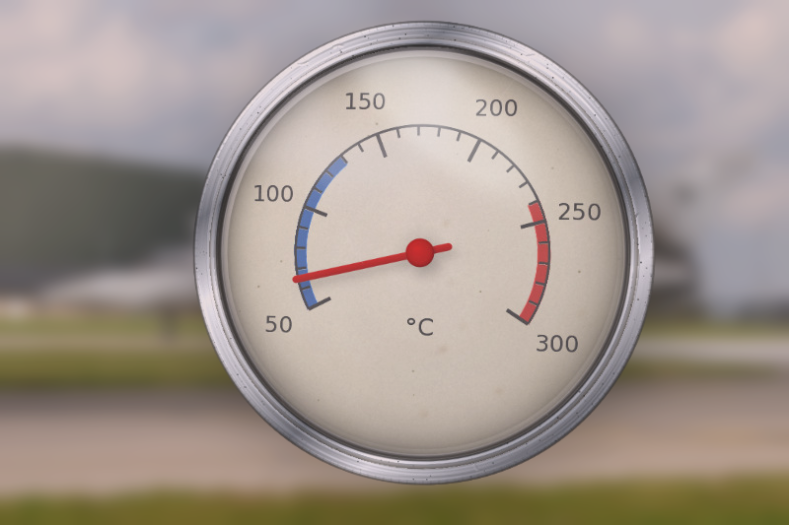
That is 65 °C
